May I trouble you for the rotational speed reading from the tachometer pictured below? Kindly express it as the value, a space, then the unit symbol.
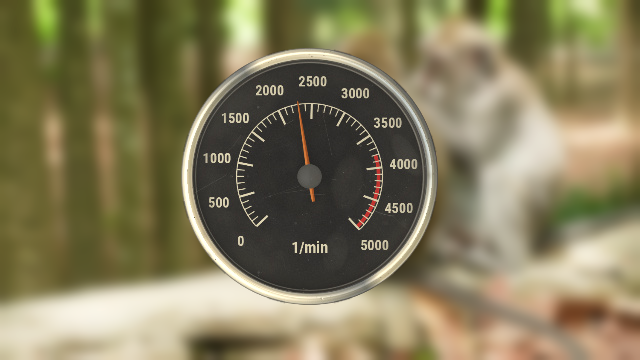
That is 2300 rpm
